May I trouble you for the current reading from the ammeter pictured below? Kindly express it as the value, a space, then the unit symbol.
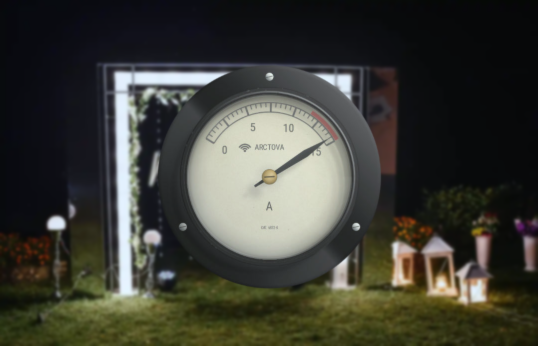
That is 14.5 A
